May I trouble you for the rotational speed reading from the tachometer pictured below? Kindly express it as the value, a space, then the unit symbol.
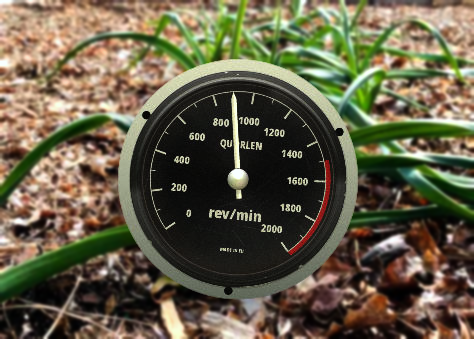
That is 900 rpm
